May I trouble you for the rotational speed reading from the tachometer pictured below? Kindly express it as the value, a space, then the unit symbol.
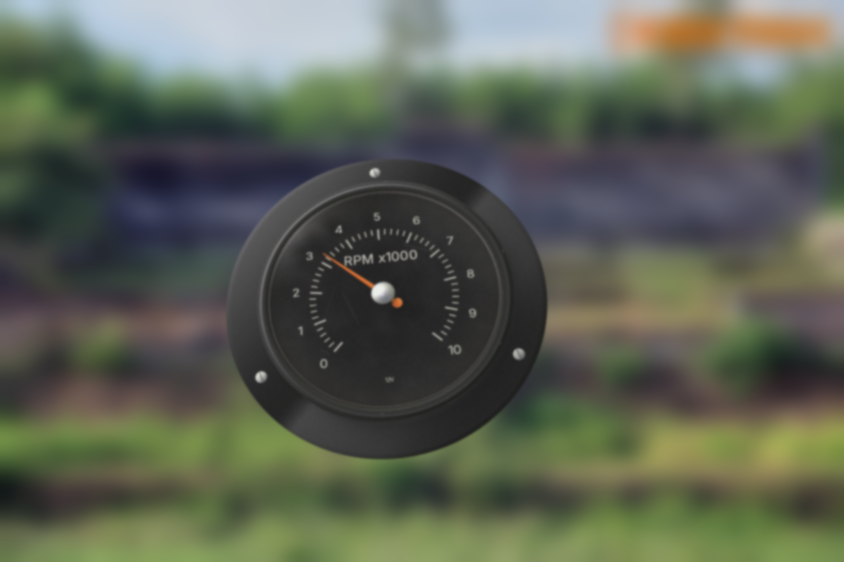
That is 3200 rpm
